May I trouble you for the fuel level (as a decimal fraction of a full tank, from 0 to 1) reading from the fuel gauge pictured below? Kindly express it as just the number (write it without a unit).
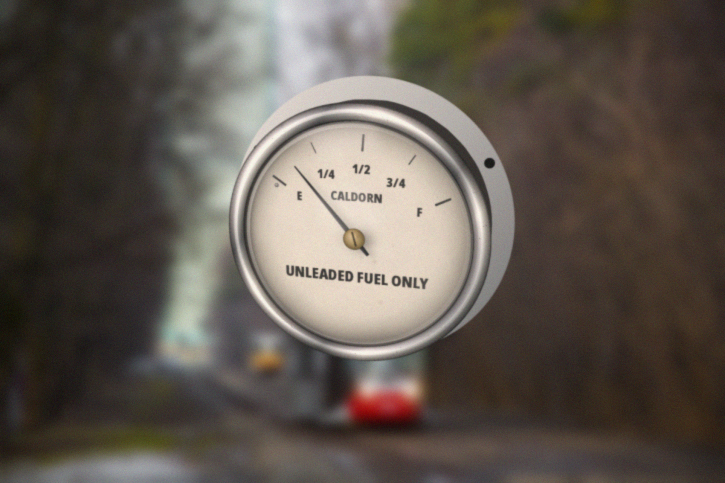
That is 0.125
